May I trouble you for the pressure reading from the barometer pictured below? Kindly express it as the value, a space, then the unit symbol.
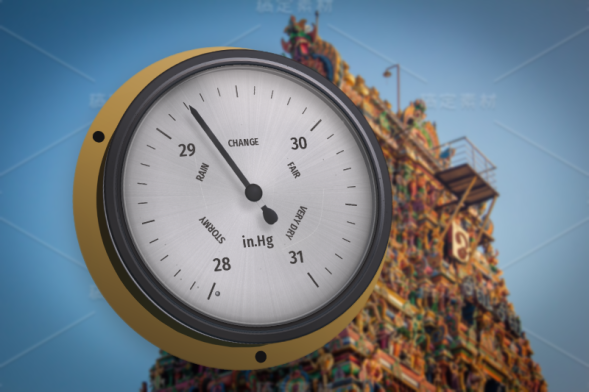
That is 29.2 inHg
